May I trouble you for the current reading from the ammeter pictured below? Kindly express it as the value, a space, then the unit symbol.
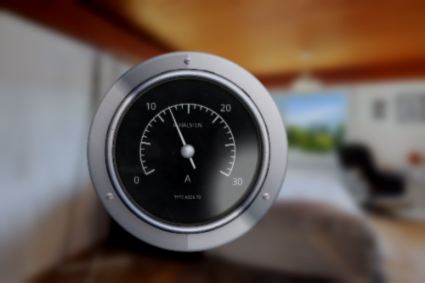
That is 12 A
